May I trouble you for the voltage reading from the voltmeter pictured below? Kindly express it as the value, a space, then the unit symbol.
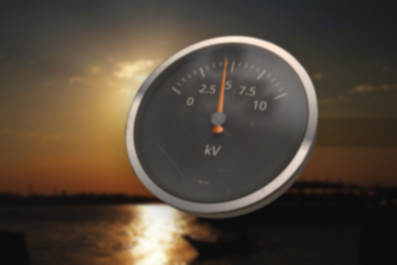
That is 4.5 kV
